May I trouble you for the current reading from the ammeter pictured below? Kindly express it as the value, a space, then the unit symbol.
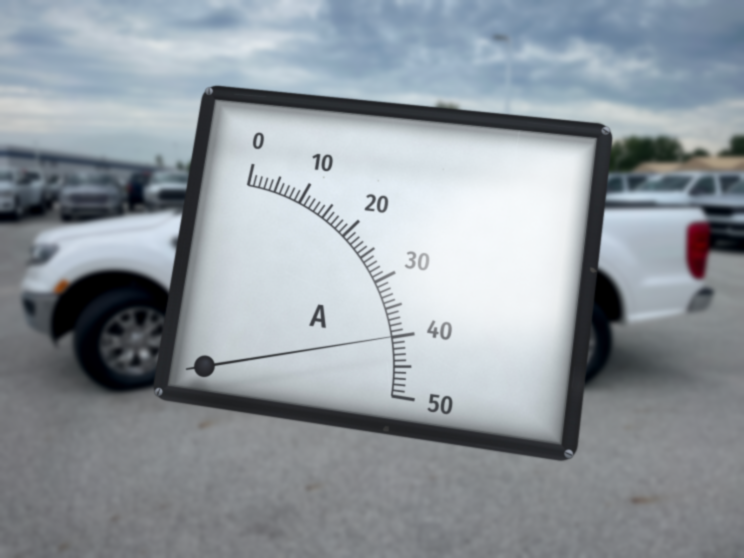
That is 40 A
